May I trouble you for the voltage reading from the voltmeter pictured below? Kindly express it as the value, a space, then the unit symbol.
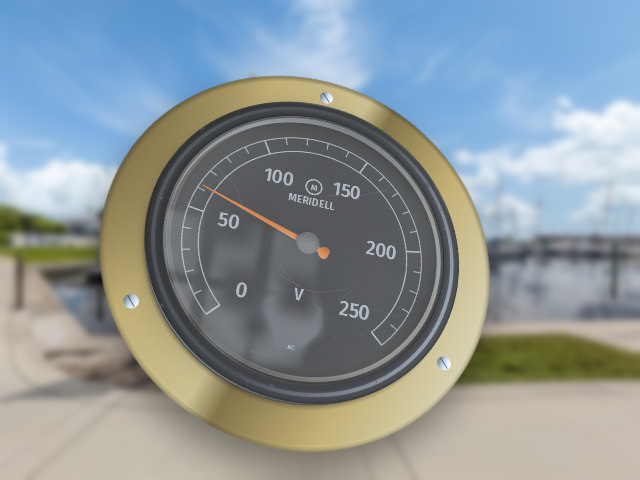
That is 60 V
